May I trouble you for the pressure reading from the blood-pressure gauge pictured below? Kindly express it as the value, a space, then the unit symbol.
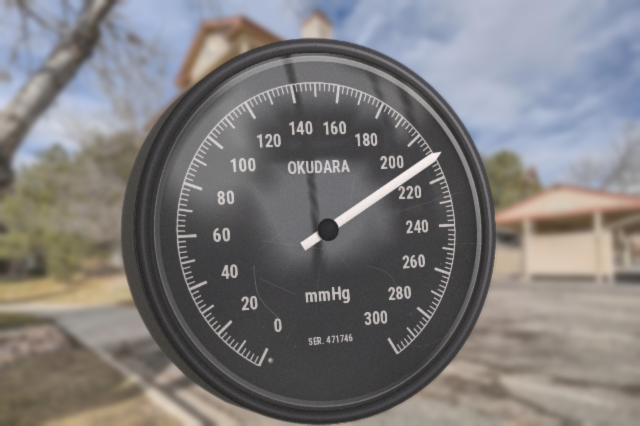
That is 210 mmHg
